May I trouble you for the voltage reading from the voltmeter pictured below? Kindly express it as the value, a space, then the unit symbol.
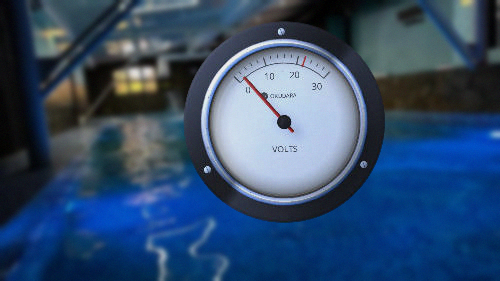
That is 2 V
